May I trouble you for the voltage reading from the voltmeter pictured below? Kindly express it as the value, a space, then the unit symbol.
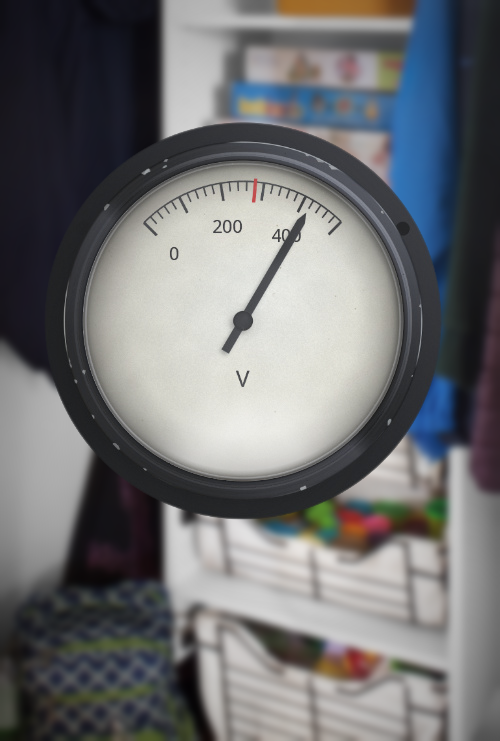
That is 420 V
